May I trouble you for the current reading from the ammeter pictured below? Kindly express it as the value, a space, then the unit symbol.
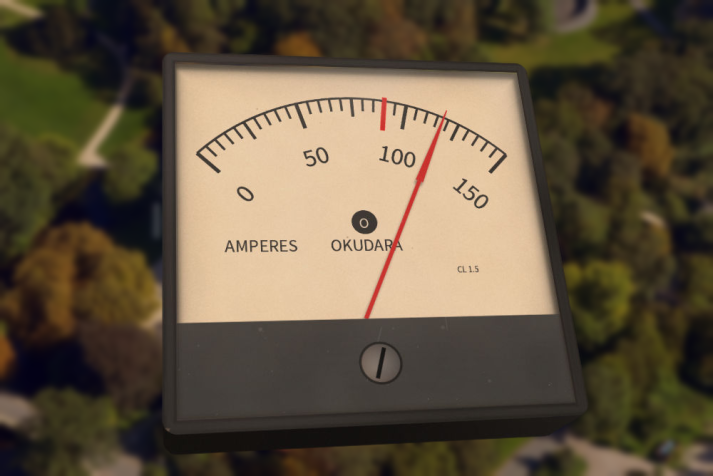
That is 117.5 A
